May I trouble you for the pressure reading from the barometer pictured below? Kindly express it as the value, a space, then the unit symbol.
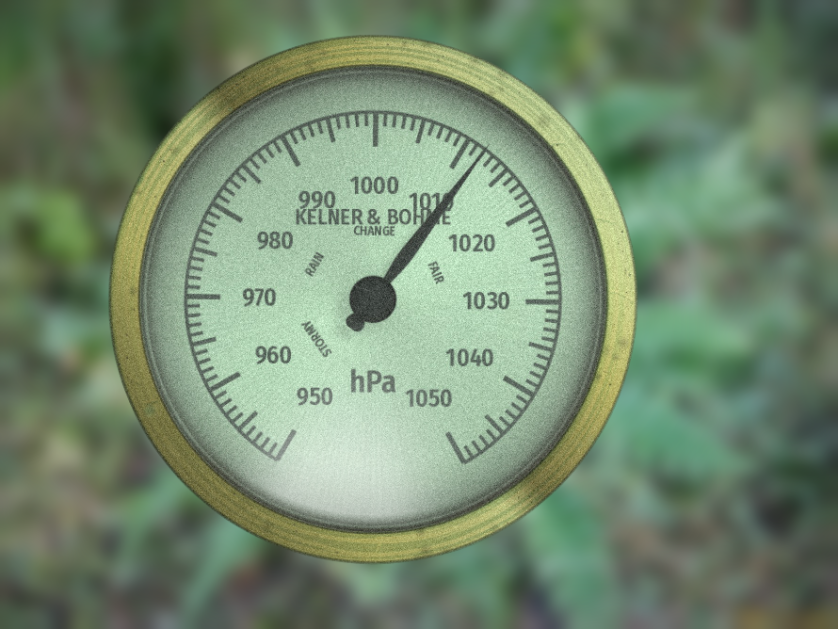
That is 1012 hPa
